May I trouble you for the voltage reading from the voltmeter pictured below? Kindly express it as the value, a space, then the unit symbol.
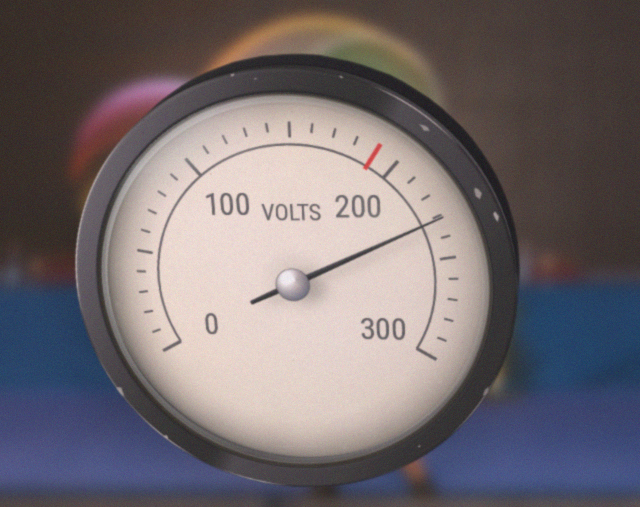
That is 230 V
